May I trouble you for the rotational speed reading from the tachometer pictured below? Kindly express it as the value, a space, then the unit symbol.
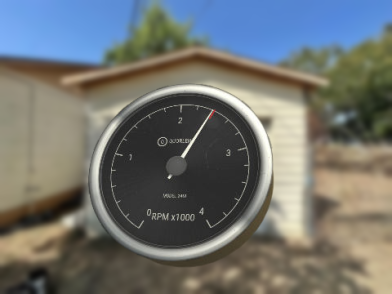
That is 2400 rpm
